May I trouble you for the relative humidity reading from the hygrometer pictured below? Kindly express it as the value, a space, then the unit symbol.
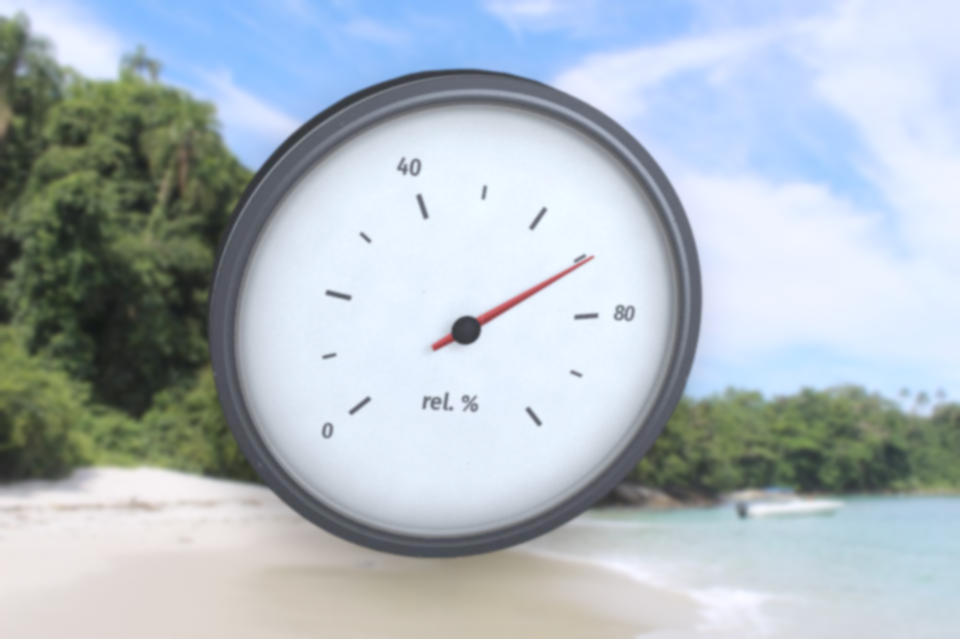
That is 70 %
